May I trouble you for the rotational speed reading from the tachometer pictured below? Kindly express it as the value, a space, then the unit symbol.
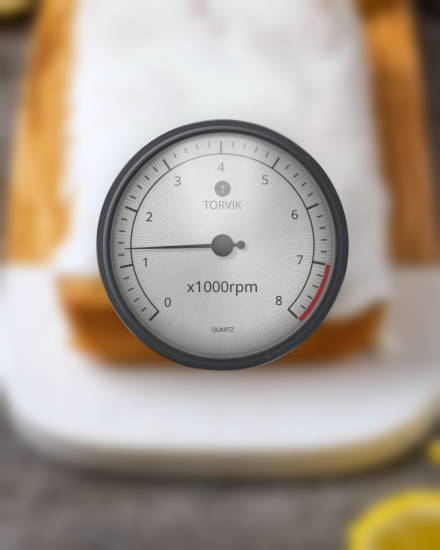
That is 1300 rpm
